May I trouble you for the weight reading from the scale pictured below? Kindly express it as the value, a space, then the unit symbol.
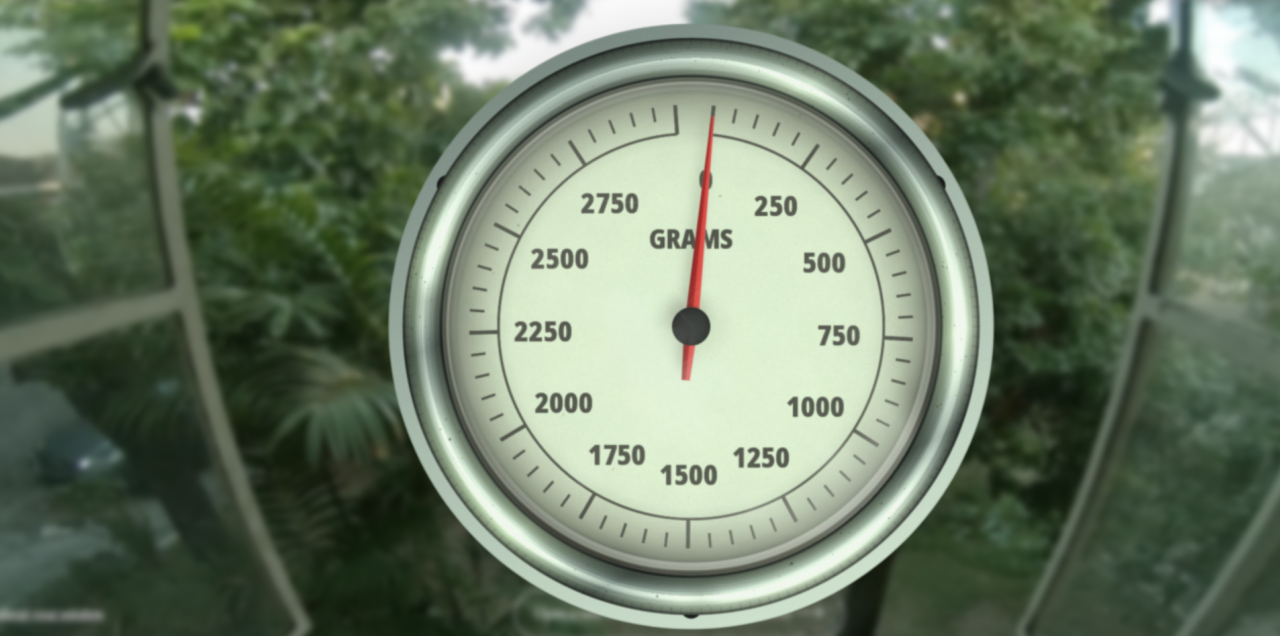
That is 0 g
